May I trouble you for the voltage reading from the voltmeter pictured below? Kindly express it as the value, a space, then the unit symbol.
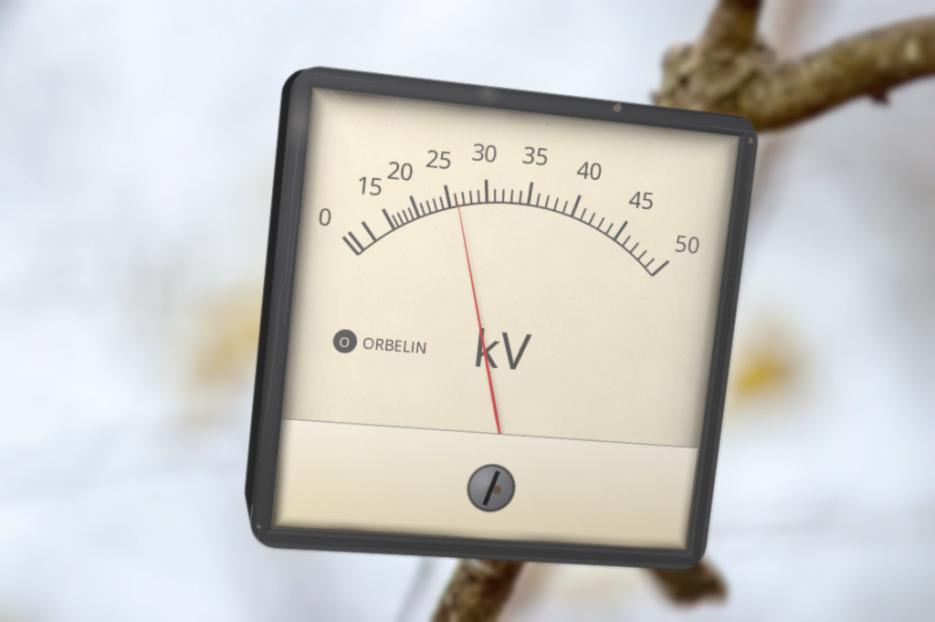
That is 26 kV
